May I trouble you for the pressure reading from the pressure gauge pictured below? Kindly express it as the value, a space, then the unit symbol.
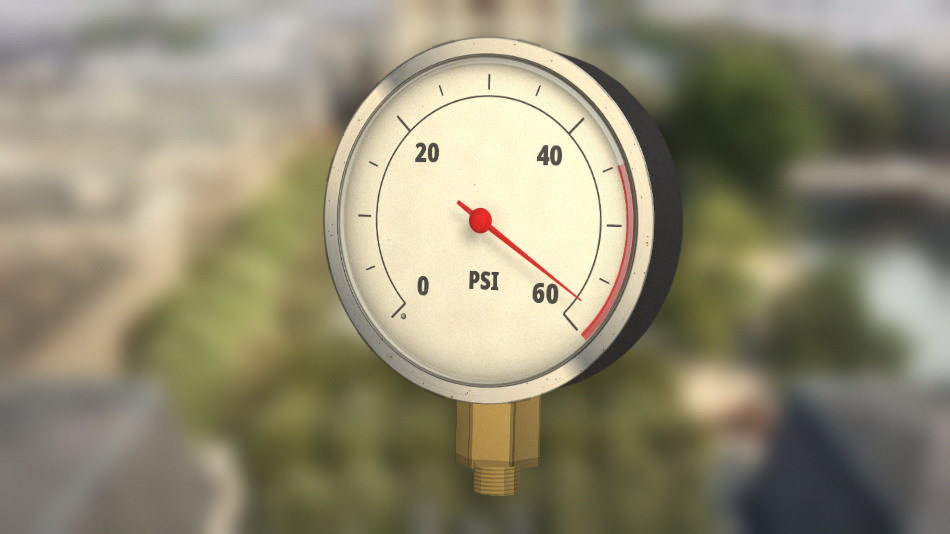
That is 57.5 psi
